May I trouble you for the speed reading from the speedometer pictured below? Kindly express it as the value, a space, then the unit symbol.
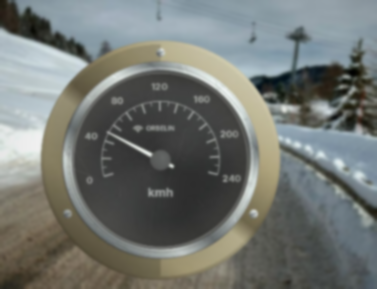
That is 50 km/h
